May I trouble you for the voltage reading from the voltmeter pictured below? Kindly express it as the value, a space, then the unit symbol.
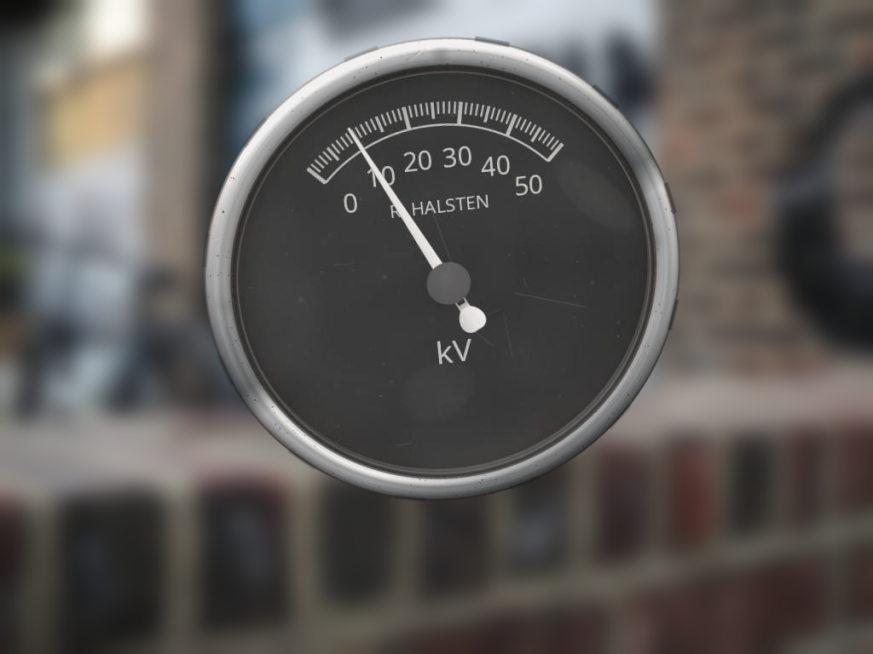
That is 10 kV
